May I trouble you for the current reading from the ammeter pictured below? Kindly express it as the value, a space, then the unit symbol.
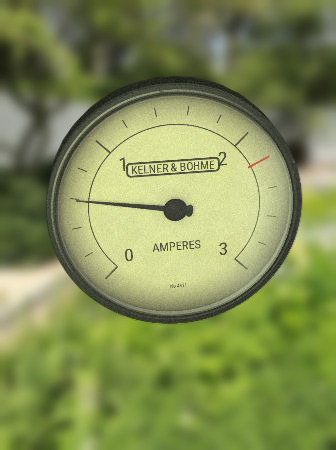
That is 0.6 A
